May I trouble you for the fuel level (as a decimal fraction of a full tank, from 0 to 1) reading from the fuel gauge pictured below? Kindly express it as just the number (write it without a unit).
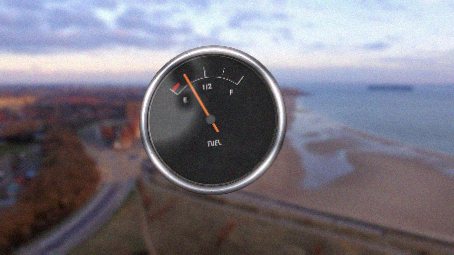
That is 0.25
